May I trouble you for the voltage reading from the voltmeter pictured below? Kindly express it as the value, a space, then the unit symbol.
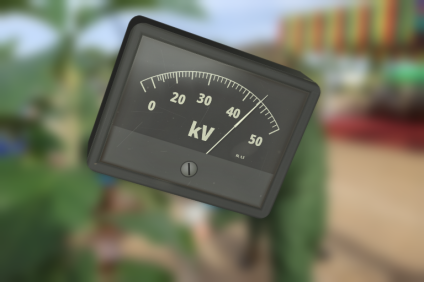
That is 43 kV
